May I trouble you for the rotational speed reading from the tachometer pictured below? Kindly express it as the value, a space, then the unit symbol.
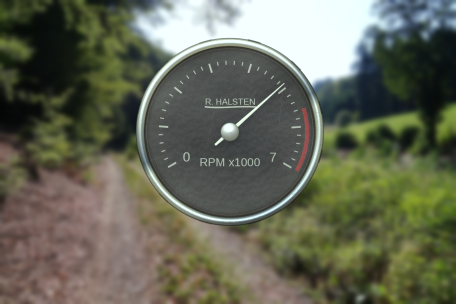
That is 4900 rpm
